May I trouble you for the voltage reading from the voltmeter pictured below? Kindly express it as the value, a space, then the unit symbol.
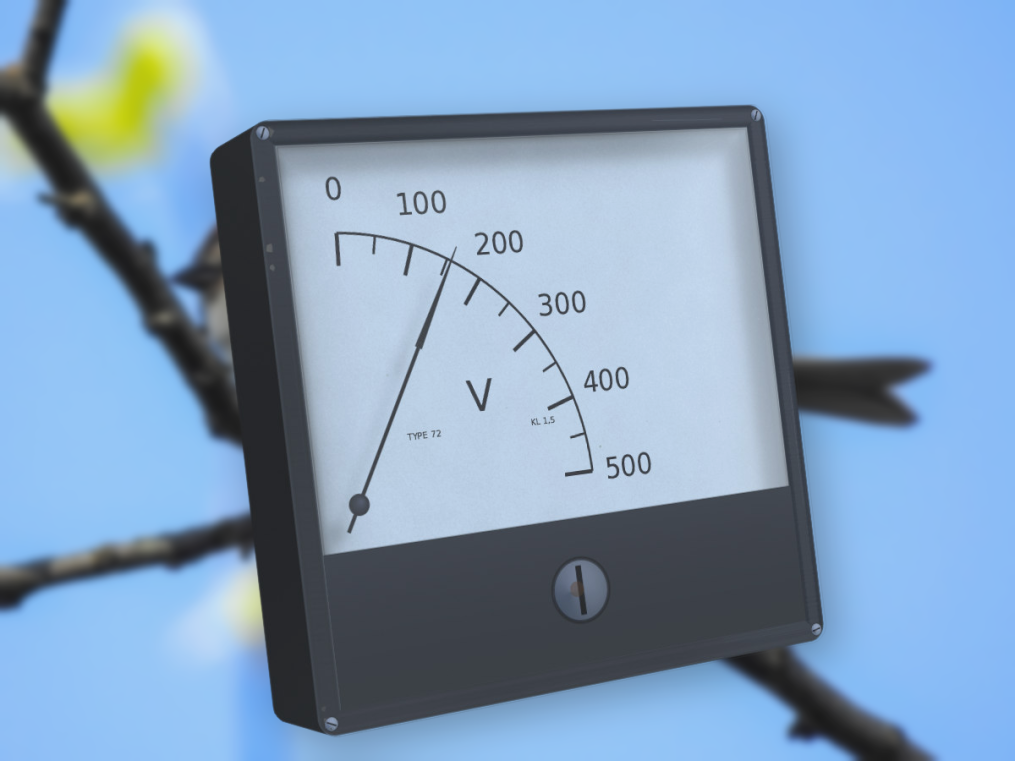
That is 150 V
